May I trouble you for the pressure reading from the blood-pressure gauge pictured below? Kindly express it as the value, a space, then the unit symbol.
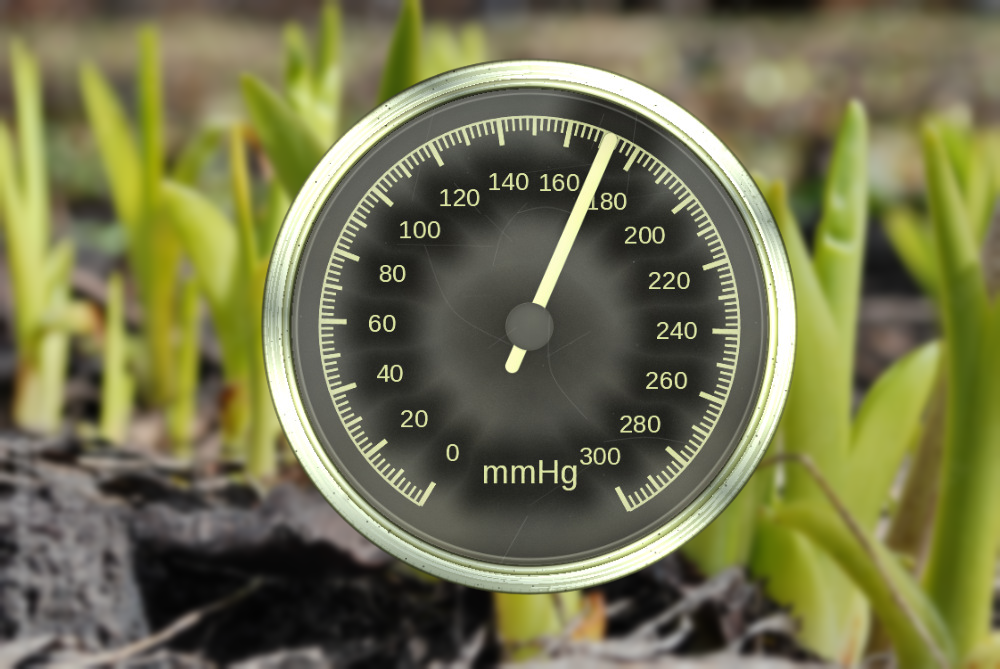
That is 172 mmHg
